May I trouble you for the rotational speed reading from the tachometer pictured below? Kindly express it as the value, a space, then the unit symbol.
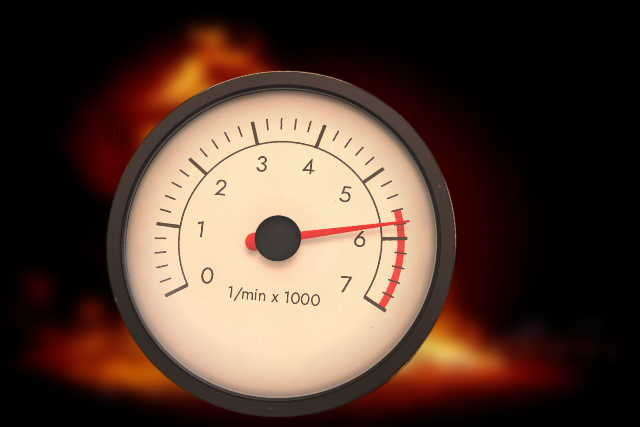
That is 5800 rpm
